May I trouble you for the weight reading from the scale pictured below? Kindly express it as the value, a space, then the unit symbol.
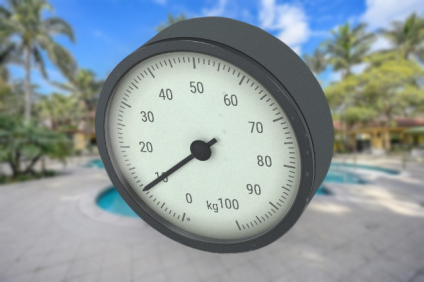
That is 10 kg
